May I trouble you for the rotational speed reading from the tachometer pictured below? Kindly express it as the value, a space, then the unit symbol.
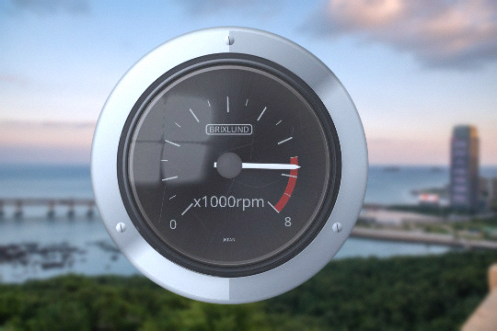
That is 6750 rpm
